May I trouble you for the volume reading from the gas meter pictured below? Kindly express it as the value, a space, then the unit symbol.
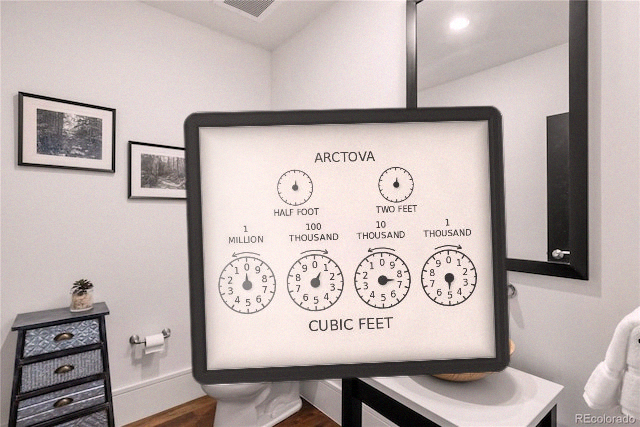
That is 7500 ft³
